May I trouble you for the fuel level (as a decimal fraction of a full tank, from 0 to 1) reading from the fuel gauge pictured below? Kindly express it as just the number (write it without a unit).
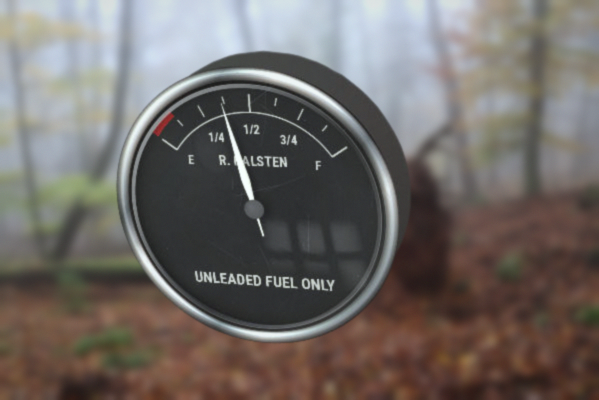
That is 0.375
